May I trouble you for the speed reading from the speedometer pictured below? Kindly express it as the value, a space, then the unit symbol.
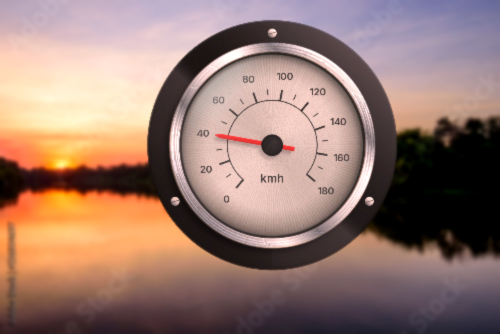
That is 40 km/h
